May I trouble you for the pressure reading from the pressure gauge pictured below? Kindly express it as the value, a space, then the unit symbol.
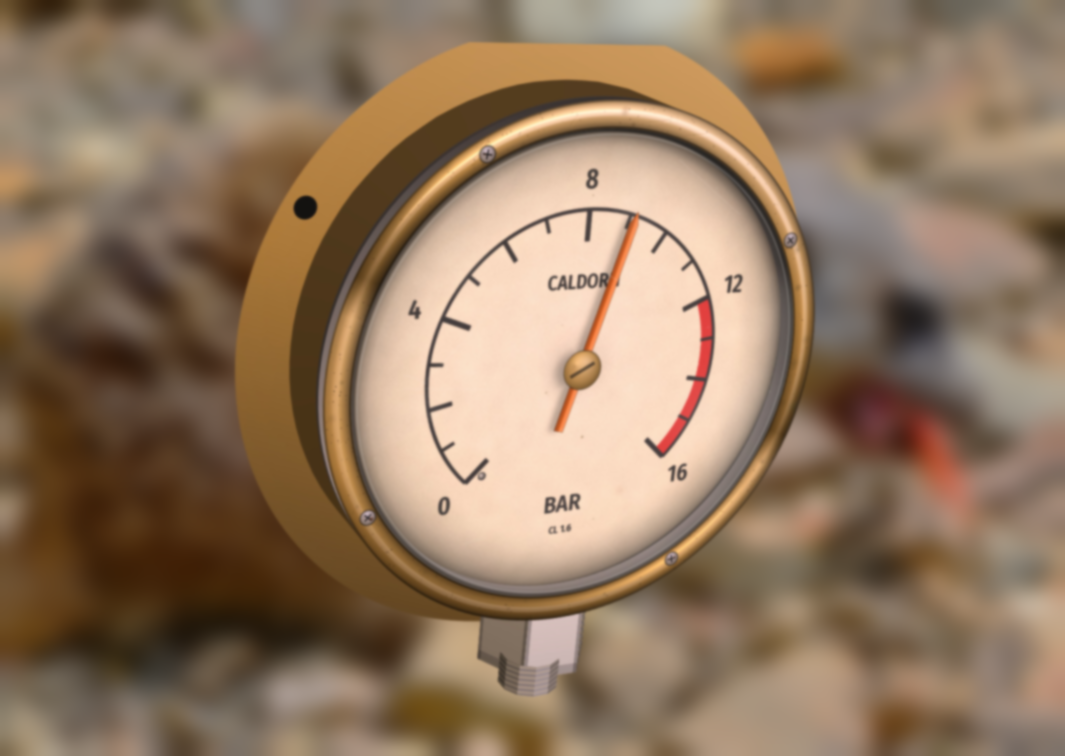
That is 9 bar
